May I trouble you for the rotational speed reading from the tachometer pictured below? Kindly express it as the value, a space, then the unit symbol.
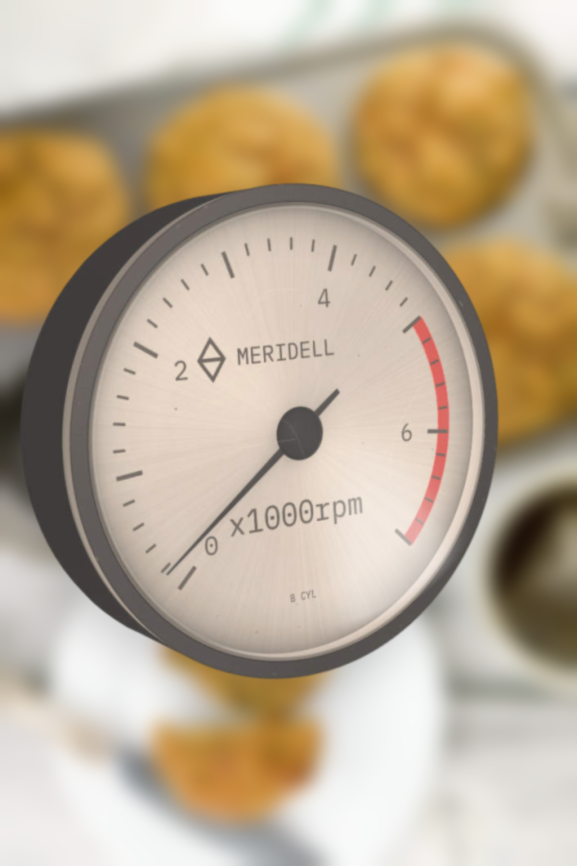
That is 200 rpm
